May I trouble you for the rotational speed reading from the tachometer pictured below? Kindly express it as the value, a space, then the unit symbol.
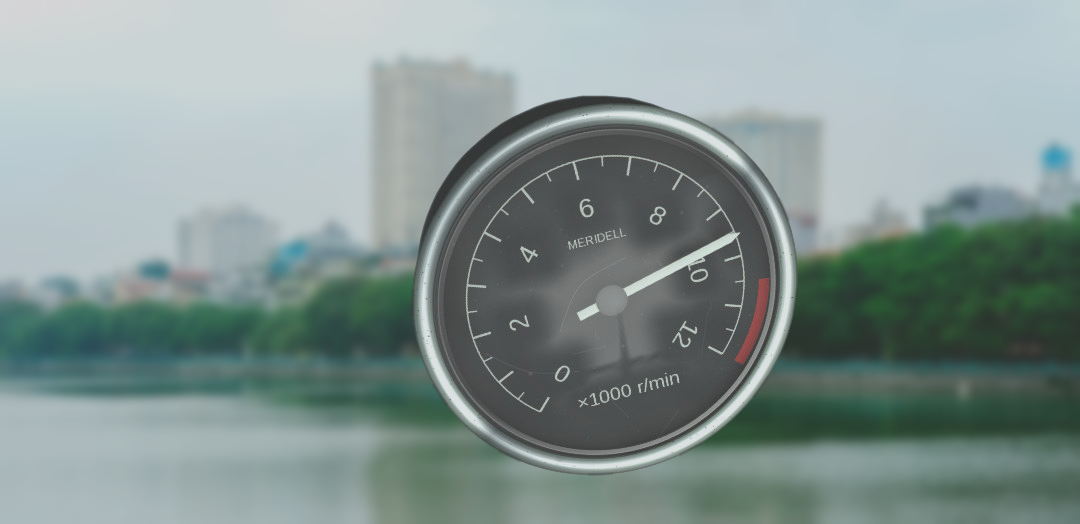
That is 9500 rpm
